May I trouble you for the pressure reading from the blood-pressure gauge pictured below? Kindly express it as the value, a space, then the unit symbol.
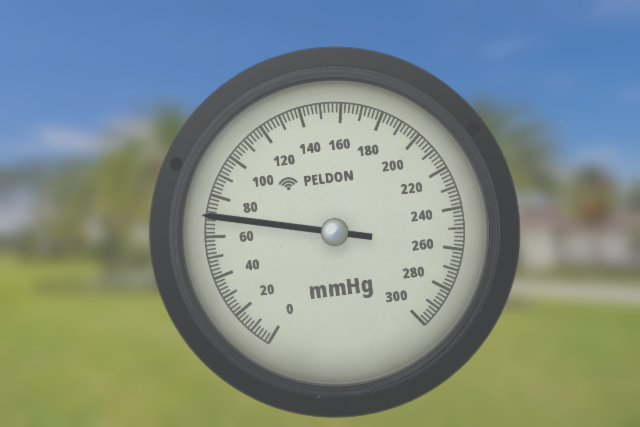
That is 70 mmHg
